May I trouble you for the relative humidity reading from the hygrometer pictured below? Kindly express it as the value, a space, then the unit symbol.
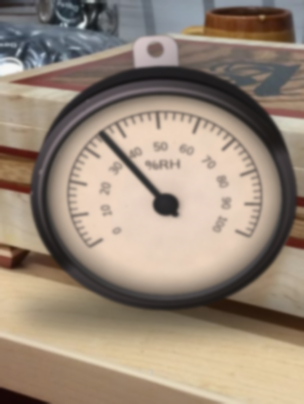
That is 36 %
